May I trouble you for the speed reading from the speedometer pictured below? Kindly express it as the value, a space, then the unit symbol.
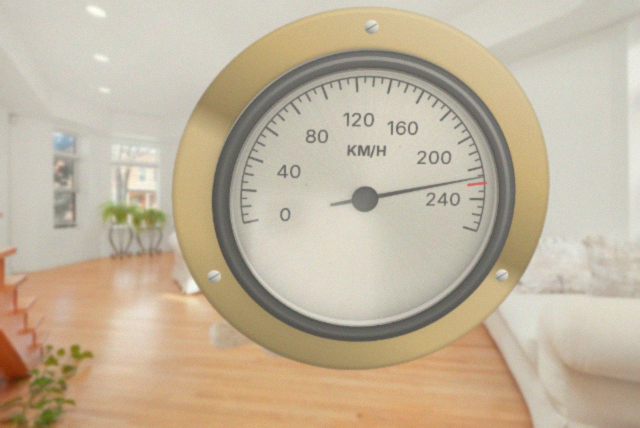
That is 225 km/h
